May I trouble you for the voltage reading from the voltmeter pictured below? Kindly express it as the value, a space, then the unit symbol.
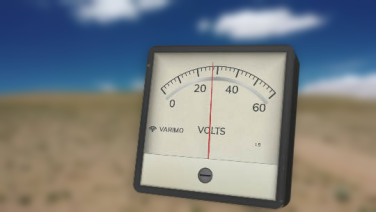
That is 28 V
